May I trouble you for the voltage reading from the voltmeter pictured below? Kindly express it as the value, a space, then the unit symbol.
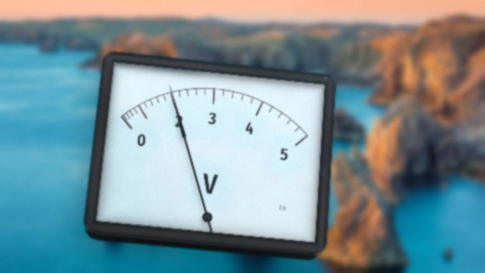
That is 2 V
